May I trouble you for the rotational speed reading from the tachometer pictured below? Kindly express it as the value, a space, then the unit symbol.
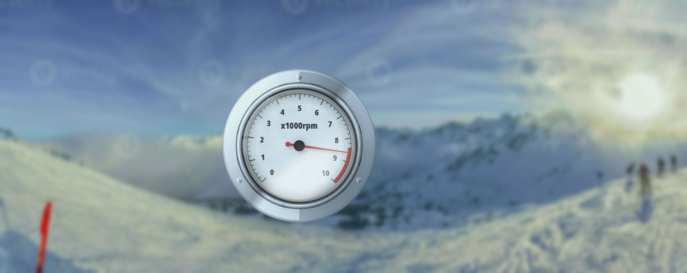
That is 8600 rpm
